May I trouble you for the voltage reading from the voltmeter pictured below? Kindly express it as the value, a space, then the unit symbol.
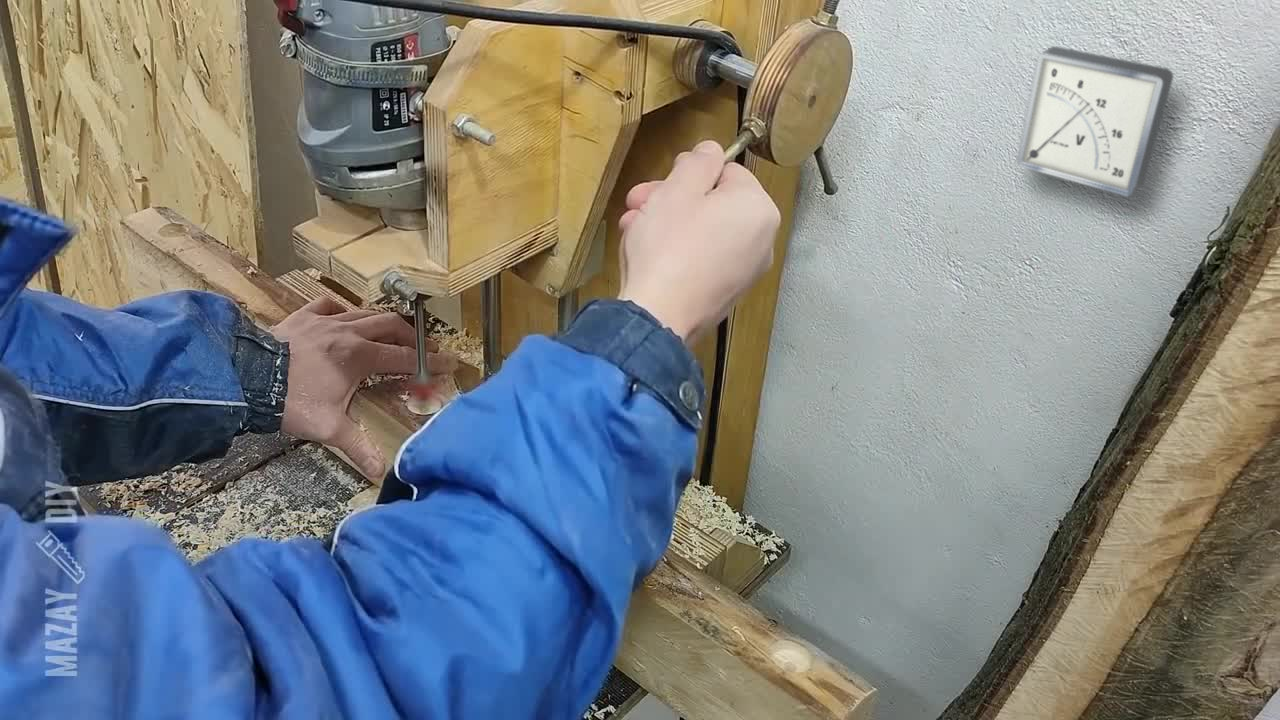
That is 11 V
